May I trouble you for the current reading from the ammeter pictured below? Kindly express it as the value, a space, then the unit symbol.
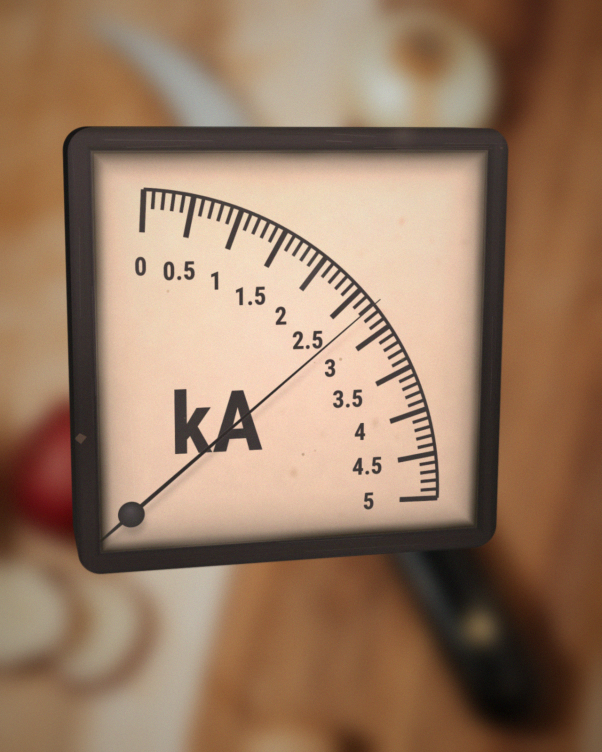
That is 2.7 kA
